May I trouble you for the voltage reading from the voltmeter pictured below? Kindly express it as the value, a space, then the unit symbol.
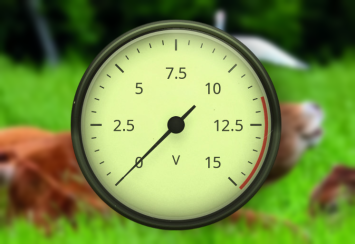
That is 0 V
